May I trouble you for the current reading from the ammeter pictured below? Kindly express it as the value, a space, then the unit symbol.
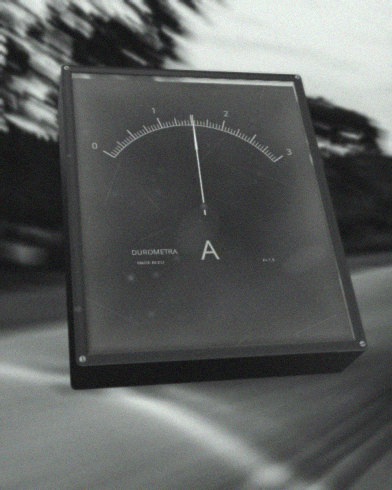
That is 1.5 A
